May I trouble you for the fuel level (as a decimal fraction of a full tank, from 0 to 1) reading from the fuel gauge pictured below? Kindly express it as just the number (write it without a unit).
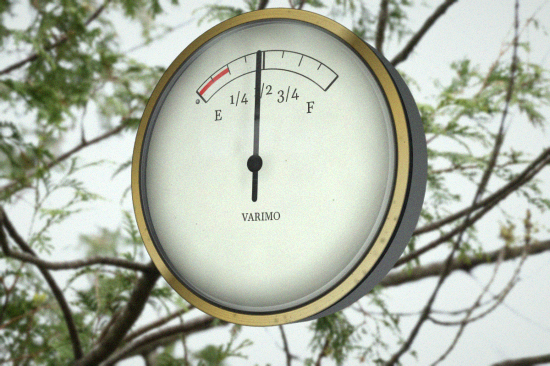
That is 0.5
